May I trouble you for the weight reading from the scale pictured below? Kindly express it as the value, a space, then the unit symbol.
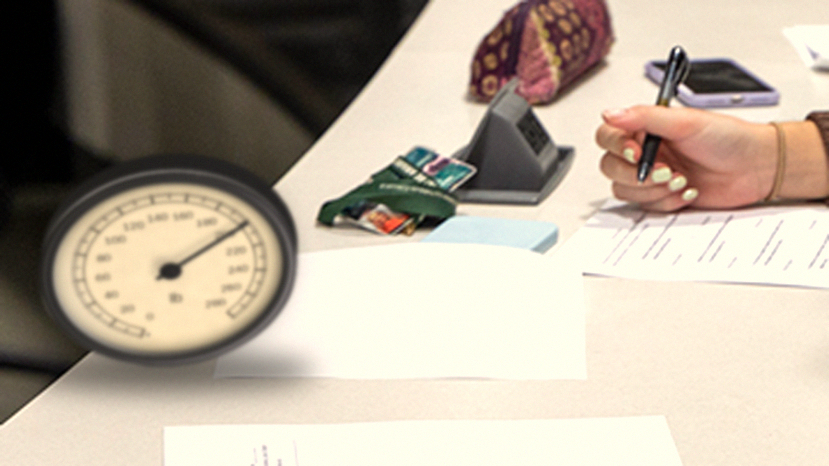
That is 200 lb
